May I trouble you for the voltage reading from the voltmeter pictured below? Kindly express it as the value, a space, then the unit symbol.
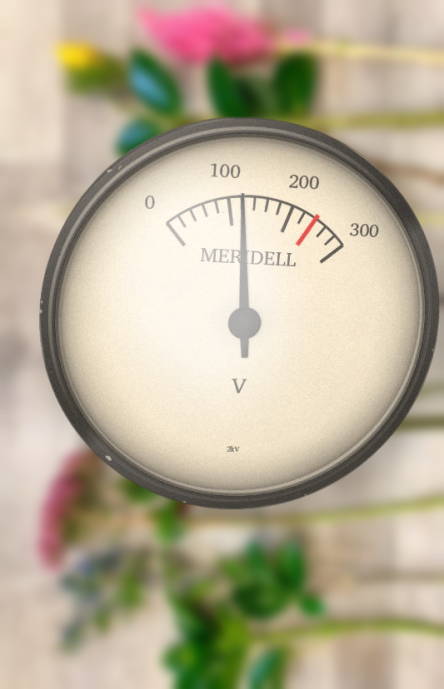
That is 120 V
